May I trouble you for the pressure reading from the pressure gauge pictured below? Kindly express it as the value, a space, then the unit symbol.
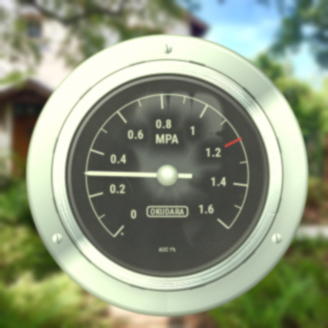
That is 0.3 MPa
